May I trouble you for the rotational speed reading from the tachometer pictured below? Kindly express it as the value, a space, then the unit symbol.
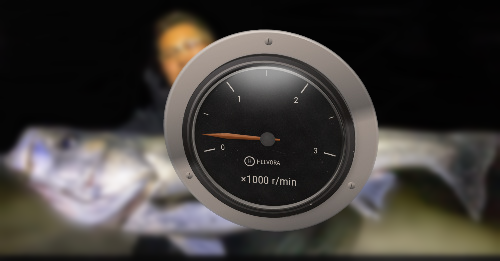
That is 250 rpm
